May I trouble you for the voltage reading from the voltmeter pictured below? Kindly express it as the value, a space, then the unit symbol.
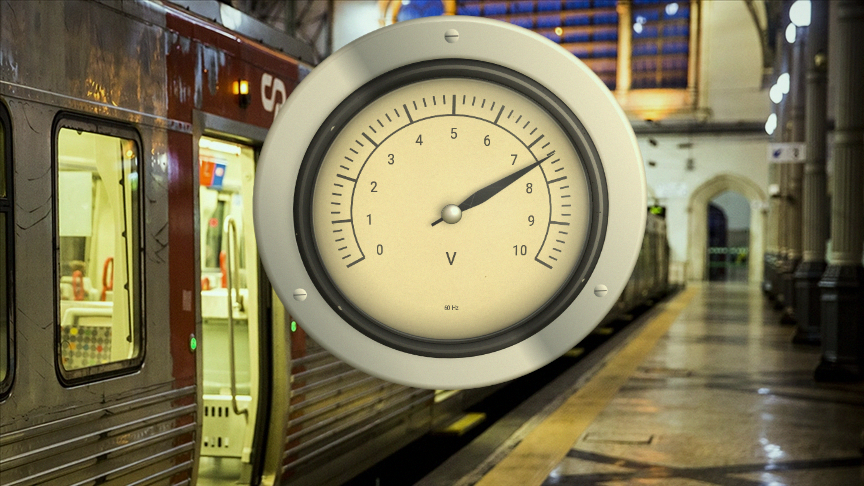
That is 7.4 V
